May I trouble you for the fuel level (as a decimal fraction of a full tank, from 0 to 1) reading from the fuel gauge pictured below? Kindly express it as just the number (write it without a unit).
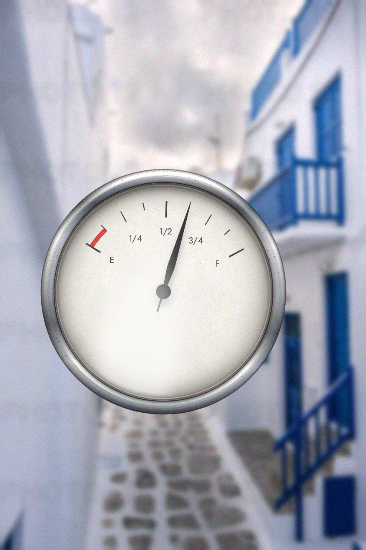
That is 0.625
